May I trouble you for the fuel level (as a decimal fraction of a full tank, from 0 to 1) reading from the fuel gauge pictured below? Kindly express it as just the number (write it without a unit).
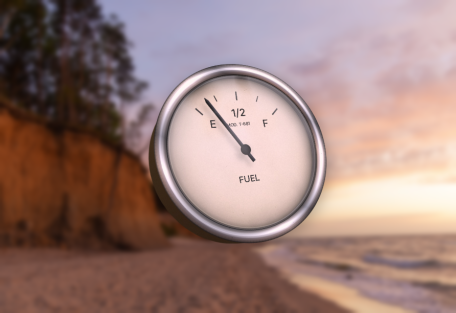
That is 0.125
